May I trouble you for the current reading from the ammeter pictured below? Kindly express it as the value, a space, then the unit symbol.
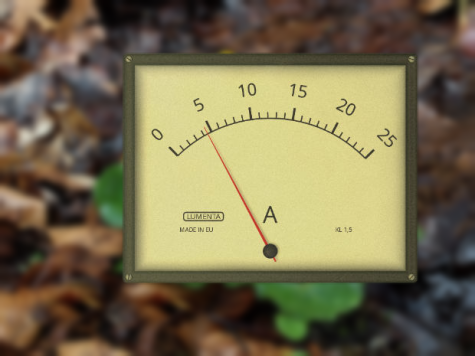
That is 4.5 A
